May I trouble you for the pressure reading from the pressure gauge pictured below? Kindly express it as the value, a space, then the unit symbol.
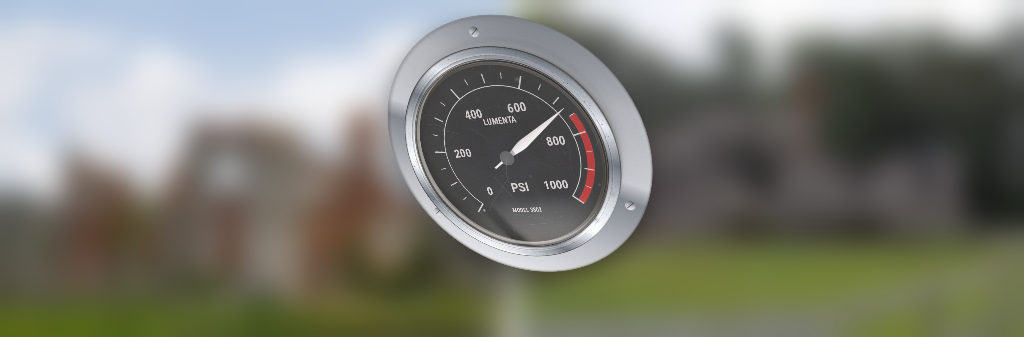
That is 725 psi
